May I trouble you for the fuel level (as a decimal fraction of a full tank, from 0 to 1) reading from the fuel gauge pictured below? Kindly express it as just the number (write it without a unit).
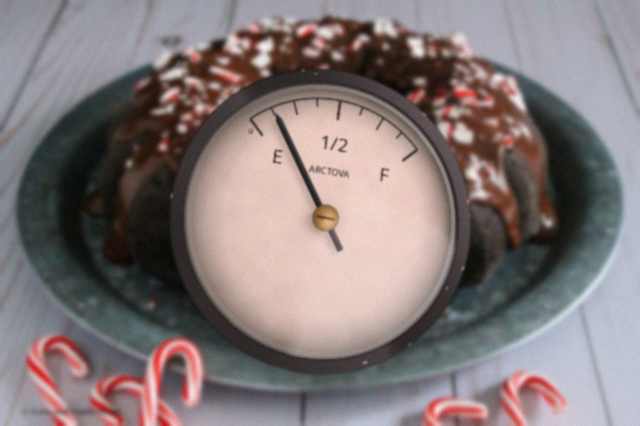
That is 0.125
